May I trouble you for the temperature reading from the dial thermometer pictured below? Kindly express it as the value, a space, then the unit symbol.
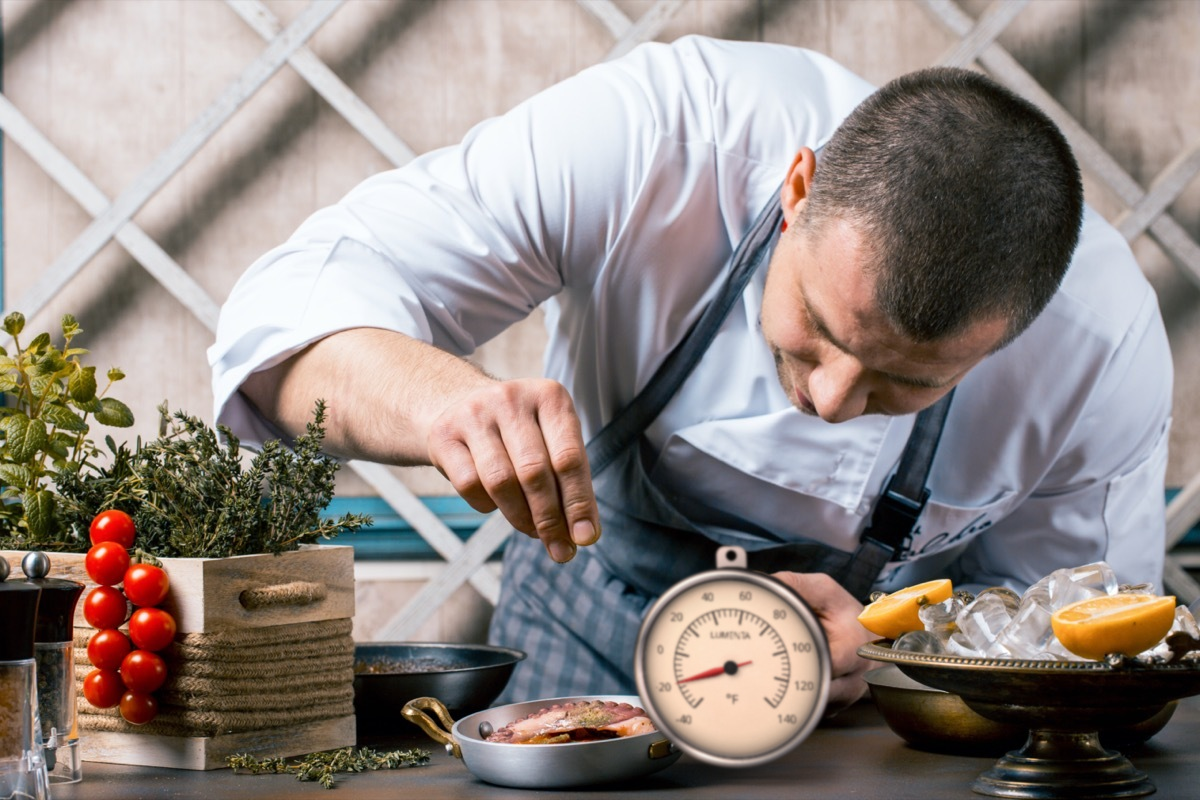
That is -20 °F
